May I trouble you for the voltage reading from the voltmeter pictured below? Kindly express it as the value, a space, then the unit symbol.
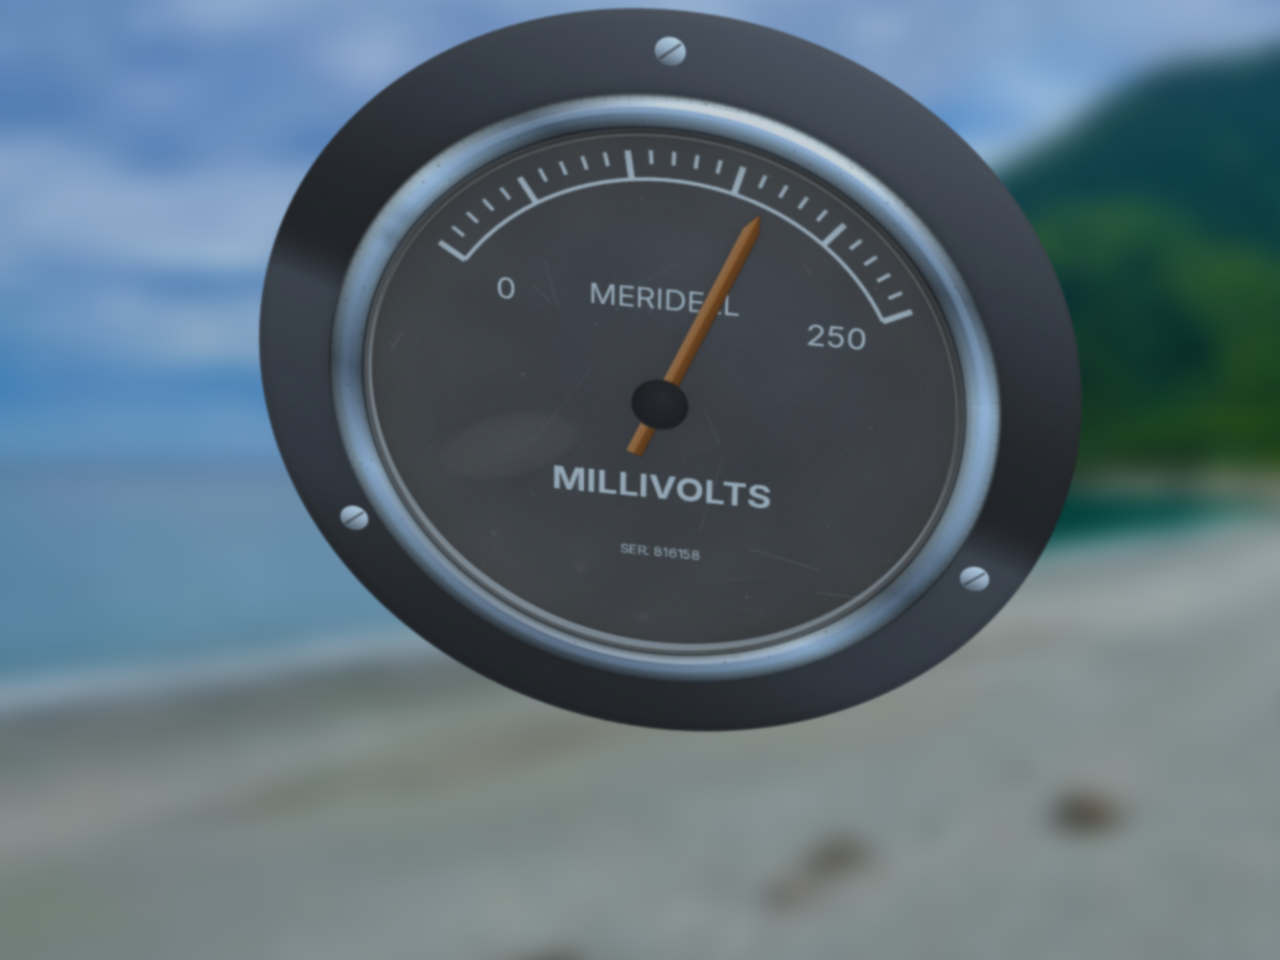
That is 165 mV
